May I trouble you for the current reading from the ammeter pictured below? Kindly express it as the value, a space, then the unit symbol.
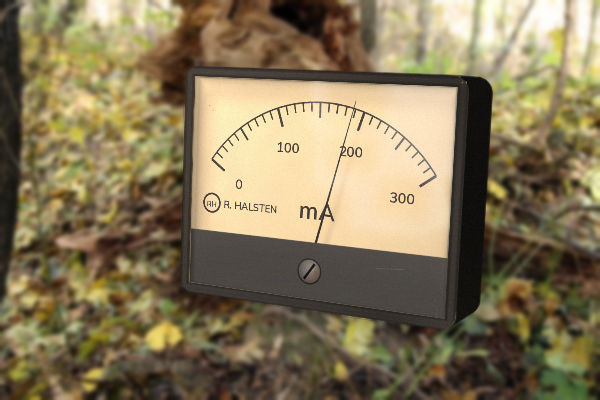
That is 190 mA
